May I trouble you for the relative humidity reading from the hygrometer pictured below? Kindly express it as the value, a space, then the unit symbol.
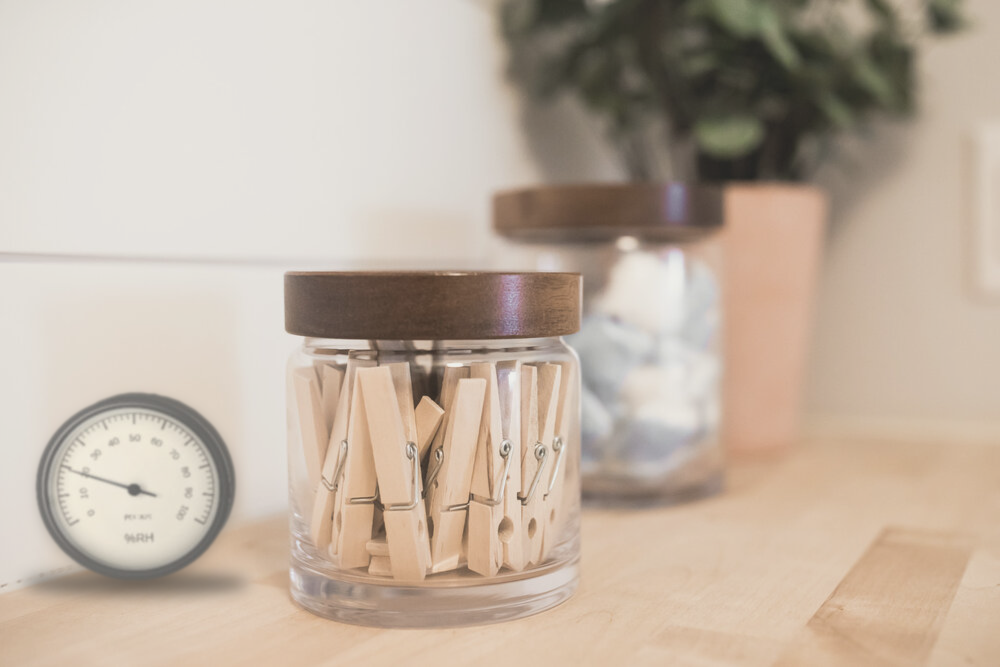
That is 20 %
